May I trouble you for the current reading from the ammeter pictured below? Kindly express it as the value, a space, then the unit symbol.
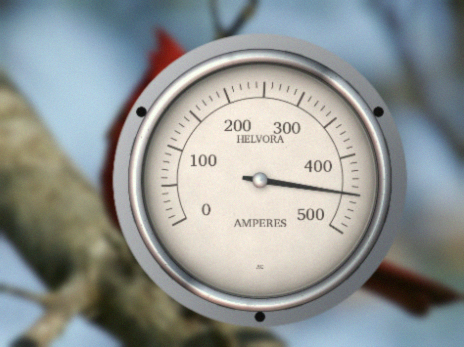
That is 450 A
